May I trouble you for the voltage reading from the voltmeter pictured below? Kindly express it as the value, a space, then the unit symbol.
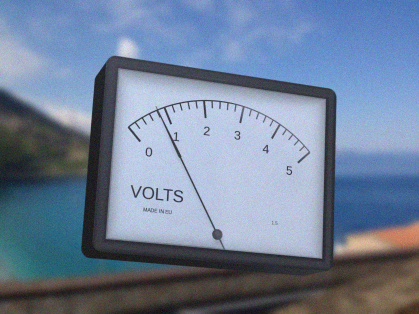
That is 0.8 V
